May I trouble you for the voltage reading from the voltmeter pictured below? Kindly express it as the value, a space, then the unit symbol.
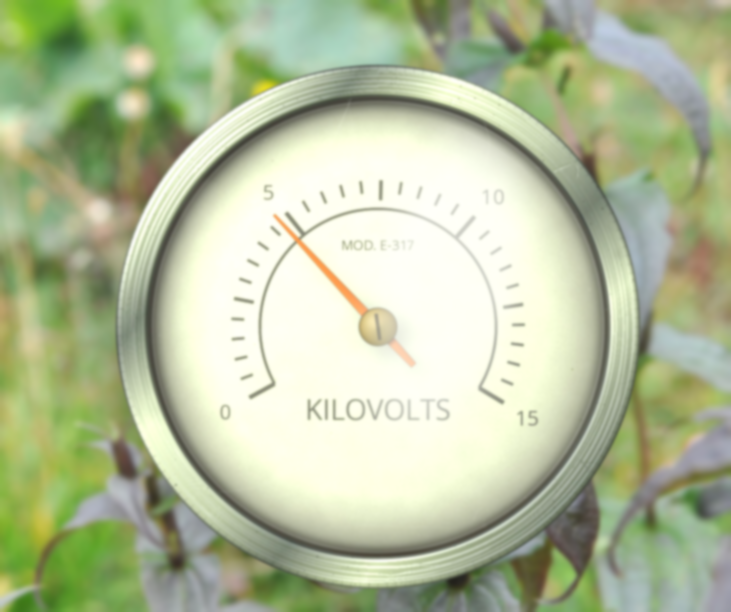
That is 4.75 kV
